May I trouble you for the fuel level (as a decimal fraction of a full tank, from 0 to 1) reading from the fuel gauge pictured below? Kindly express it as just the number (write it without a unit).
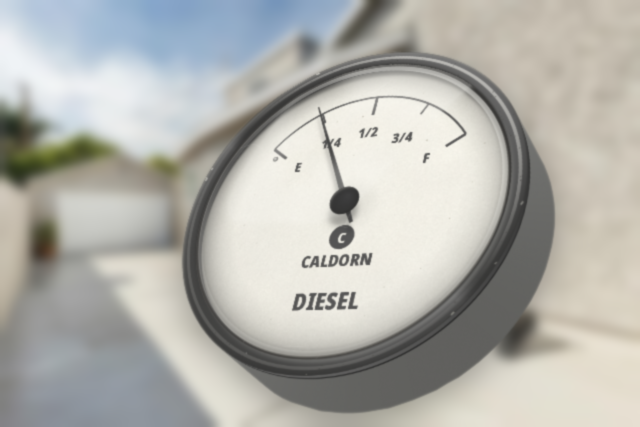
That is 0.25
